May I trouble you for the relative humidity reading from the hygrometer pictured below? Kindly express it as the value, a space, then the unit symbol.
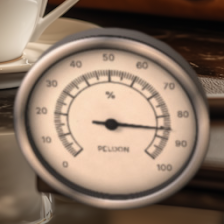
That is 85 %
